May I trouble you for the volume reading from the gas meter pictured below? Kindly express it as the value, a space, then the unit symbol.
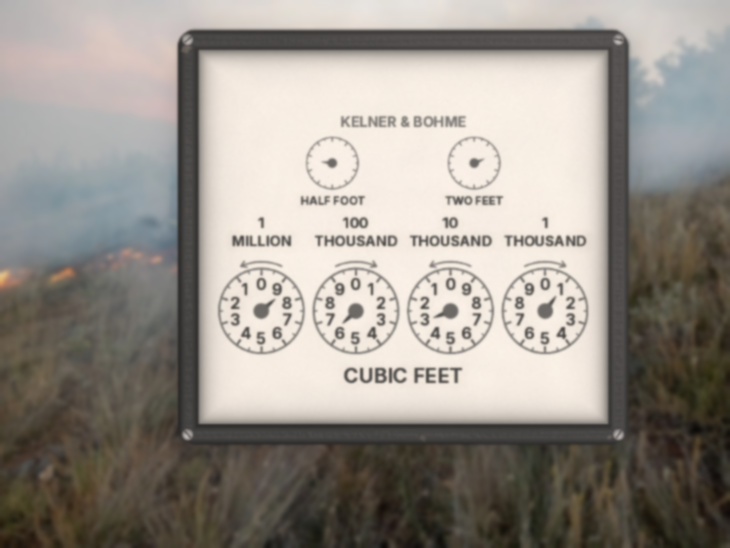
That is 863100 ft³
